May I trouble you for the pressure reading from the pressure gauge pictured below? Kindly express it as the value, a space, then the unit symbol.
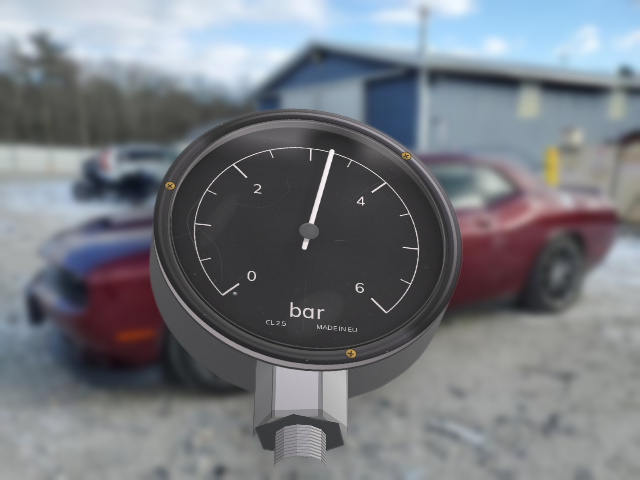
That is 3.25 bar
